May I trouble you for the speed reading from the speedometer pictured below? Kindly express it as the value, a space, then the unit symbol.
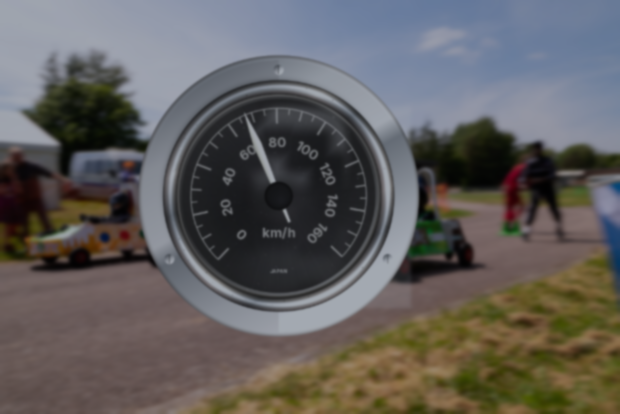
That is 67.5 km/h
